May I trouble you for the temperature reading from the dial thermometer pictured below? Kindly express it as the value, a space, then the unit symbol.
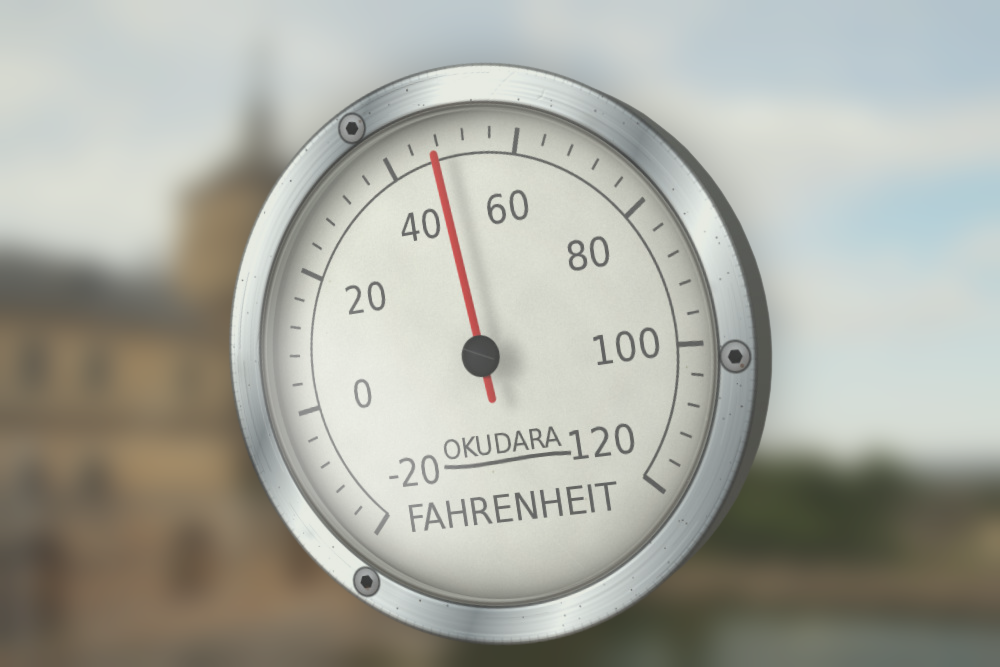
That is 48 °F
